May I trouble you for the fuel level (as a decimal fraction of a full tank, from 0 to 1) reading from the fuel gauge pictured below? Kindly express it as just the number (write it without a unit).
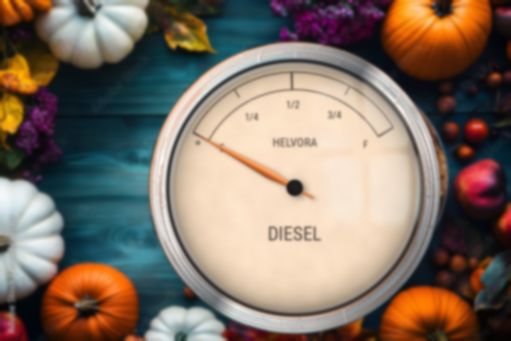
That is 0
